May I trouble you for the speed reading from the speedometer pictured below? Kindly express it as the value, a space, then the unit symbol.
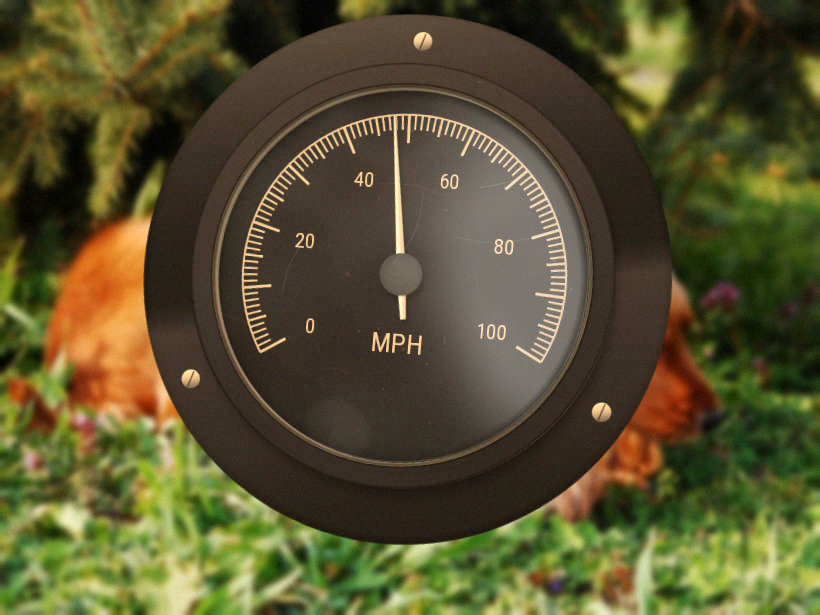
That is 48 mph
